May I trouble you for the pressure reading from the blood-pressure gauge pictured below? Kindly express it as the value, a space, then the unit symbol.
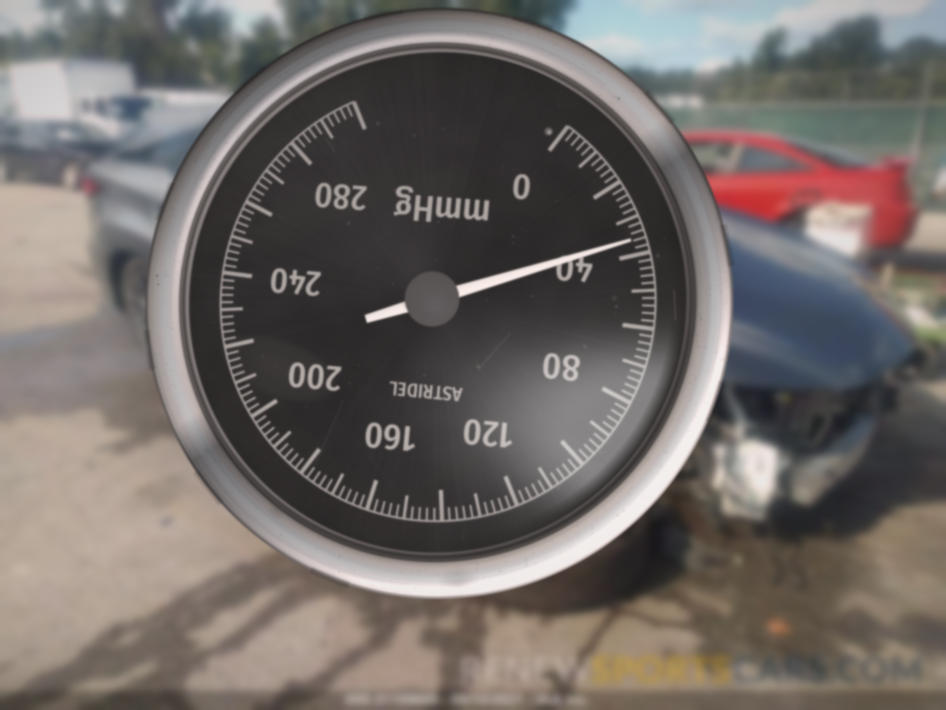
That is 36 mmHg
